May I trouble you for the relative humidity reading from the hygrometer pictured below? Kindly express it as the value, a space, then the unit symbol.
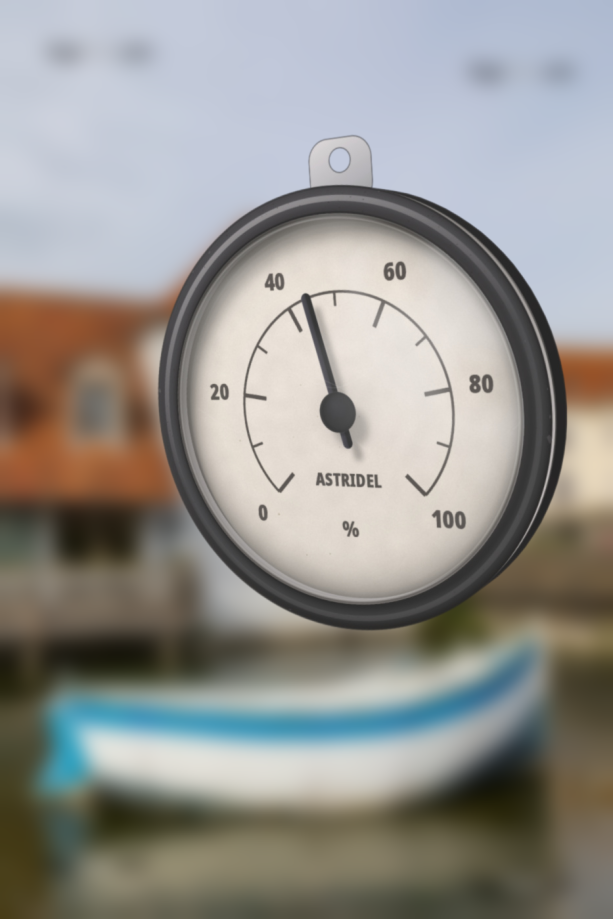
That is 45 %
